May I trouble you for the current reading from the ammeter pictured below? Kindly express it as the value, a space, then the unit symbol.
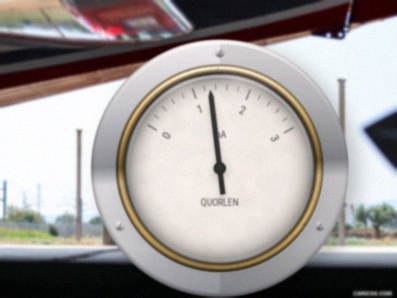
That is 1.3 mA
